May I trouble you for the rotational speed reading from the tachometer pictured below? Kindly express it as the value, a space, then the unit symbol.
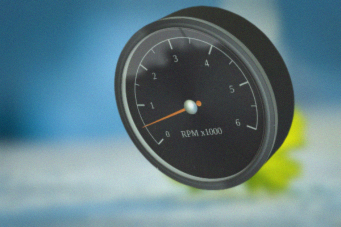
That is 500 rpm
